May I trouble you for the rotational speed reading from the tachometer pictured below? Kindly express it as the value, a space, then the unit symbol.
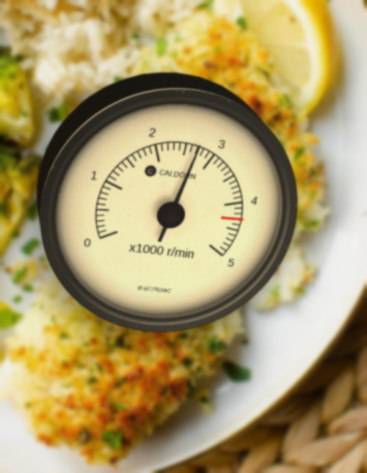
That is 2700 rpm
